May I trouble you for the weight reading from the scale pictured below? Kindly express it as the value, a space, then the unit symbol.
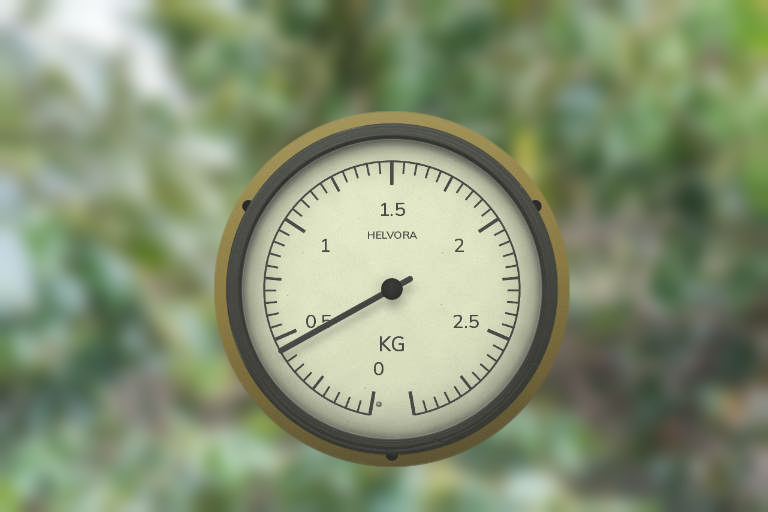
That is 0.45 kg
